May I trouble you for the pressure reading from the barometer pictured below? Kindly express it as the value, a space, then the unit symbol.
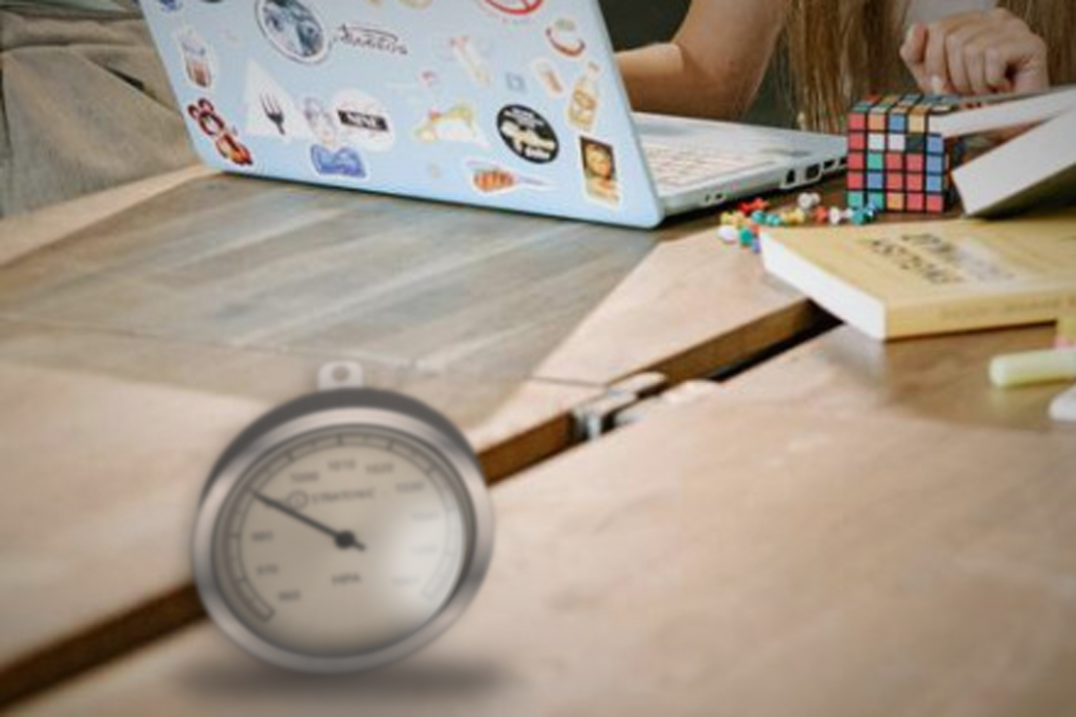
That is 990 hPa
